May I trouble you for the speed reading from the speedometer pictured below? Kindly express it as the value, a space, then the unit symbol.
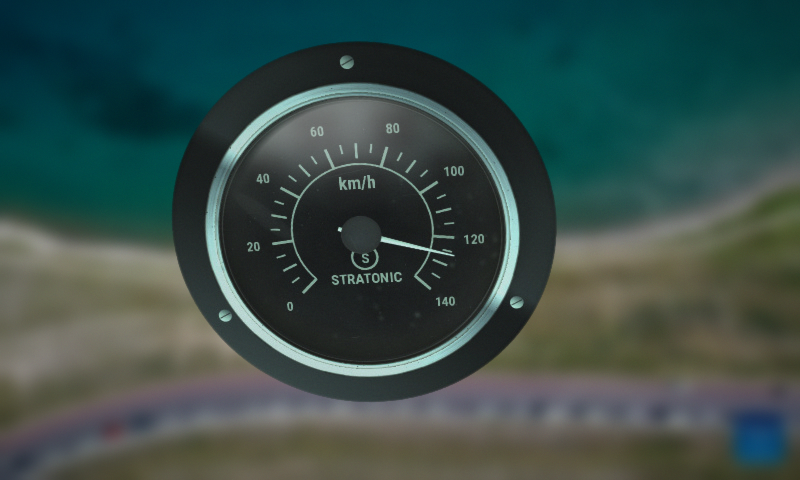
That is 125 km/h
